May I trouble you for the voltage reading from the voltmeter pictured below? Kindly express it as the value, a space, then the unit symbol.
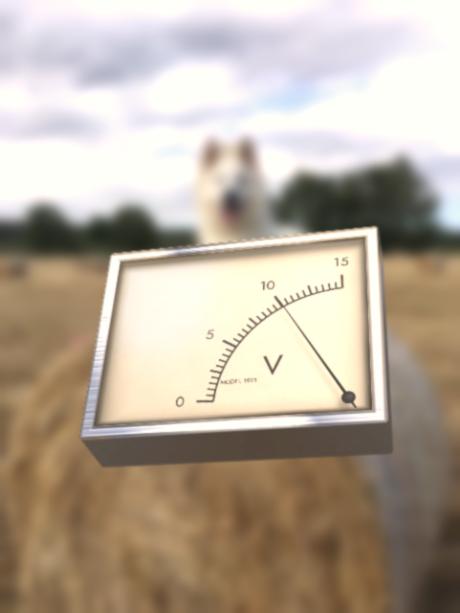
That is 10 V
